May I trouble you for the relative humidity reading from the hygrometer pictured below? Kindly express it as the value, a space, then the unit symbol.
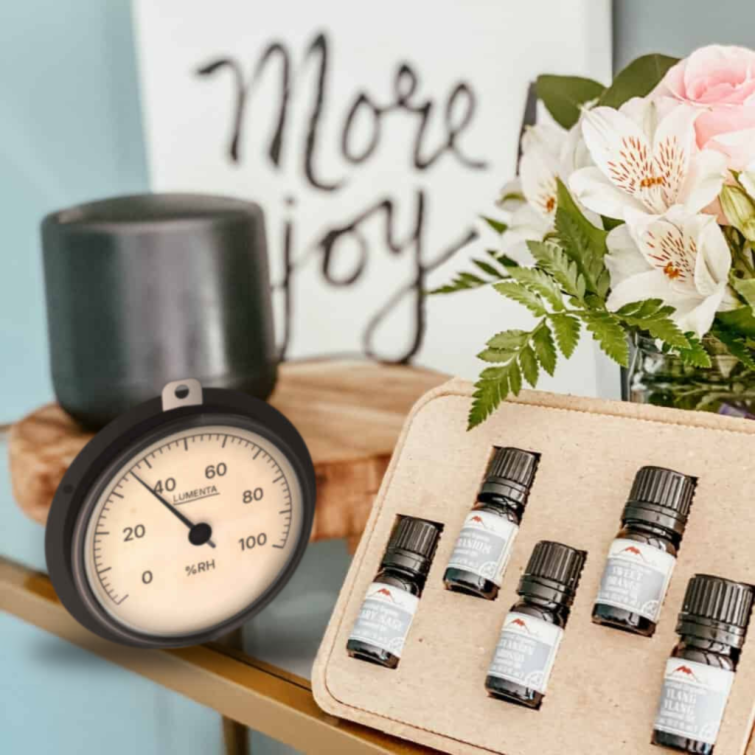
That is 36 %
